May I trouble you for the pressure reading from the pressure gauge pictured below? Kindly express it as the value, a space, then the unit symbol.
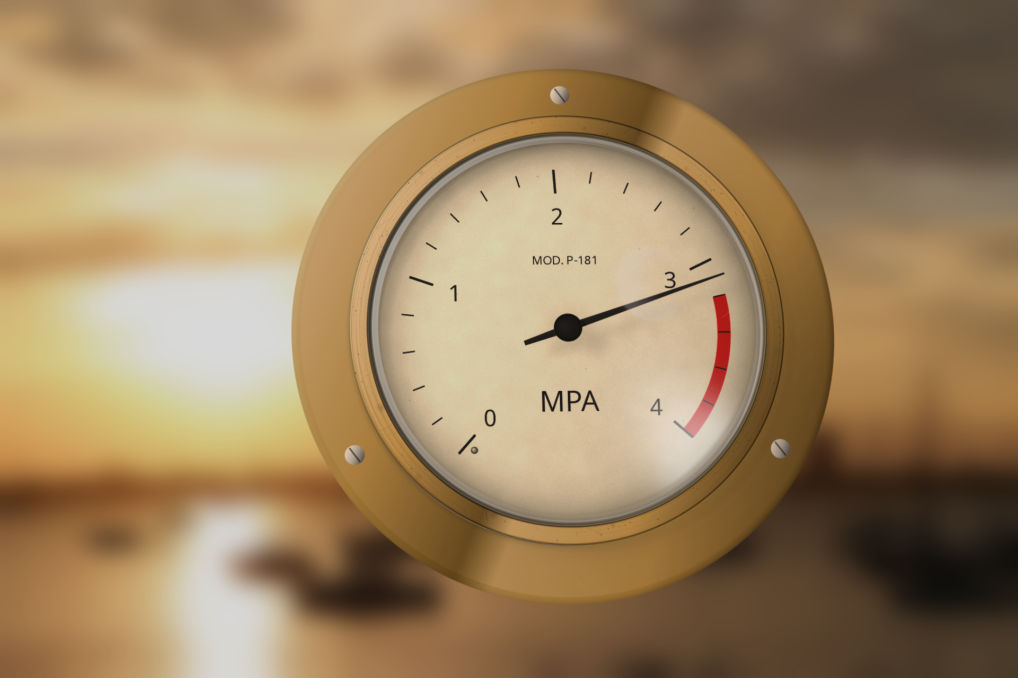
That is 3.1 MPa
